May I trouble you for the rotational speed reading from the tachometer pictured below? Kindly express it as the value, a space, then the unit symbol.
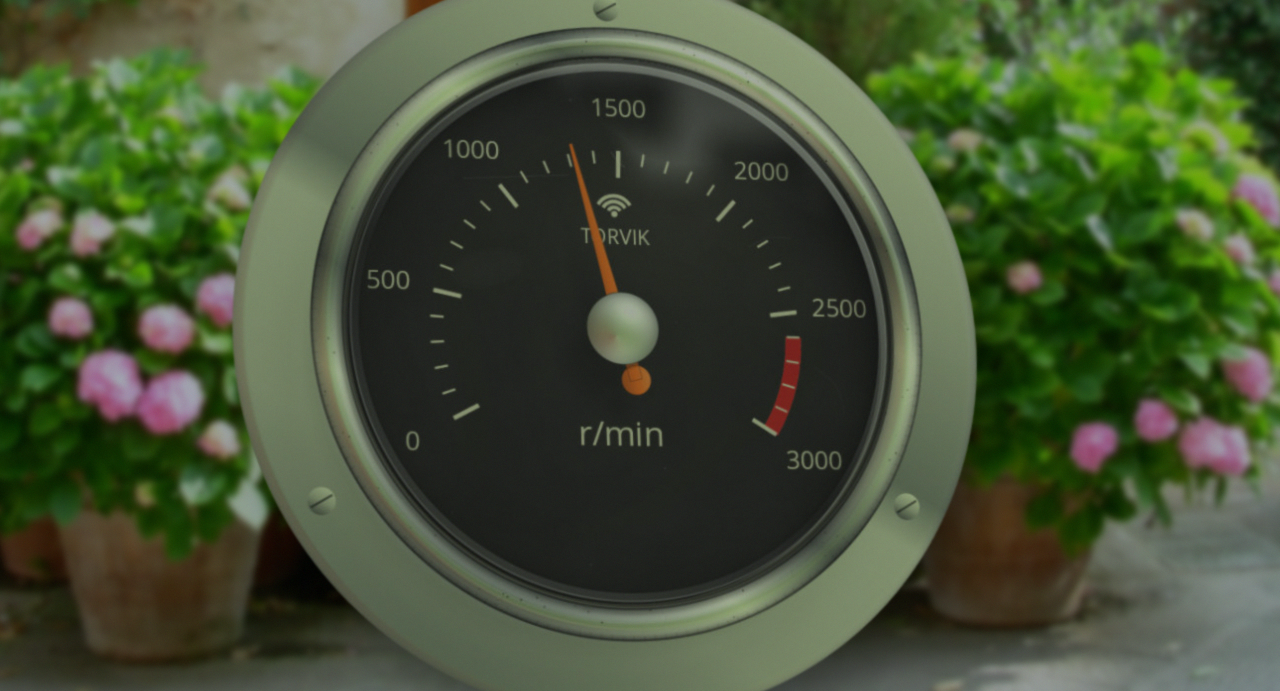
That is 1300 rpm
